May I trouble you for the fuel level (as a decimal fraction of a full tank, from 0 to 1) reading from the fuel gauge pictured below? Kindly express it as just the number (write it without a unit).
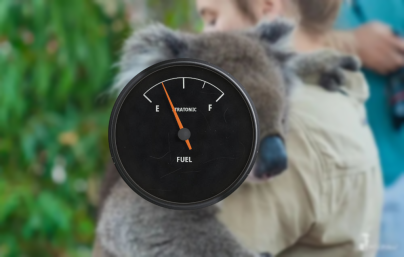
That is 0.25
